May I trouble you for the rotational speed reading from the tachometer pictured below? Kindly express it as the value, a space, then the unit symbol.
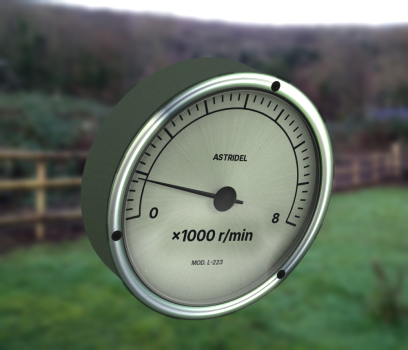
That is 900 rpm
